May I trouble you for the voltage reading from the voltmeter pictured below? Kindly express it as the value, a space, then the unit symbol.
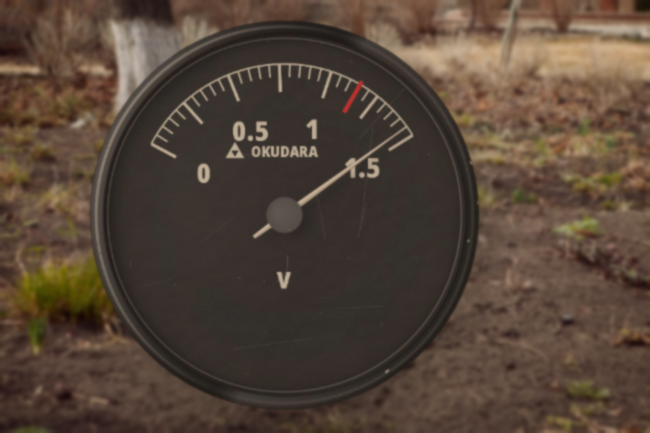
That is 1.45 V
